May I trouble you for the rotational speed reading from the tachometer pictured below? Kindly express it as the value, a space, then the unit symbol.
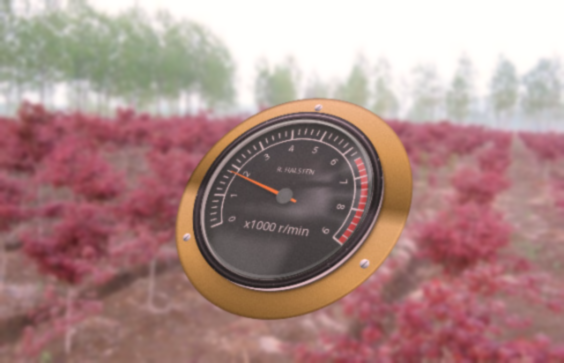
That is 1800 rpm
